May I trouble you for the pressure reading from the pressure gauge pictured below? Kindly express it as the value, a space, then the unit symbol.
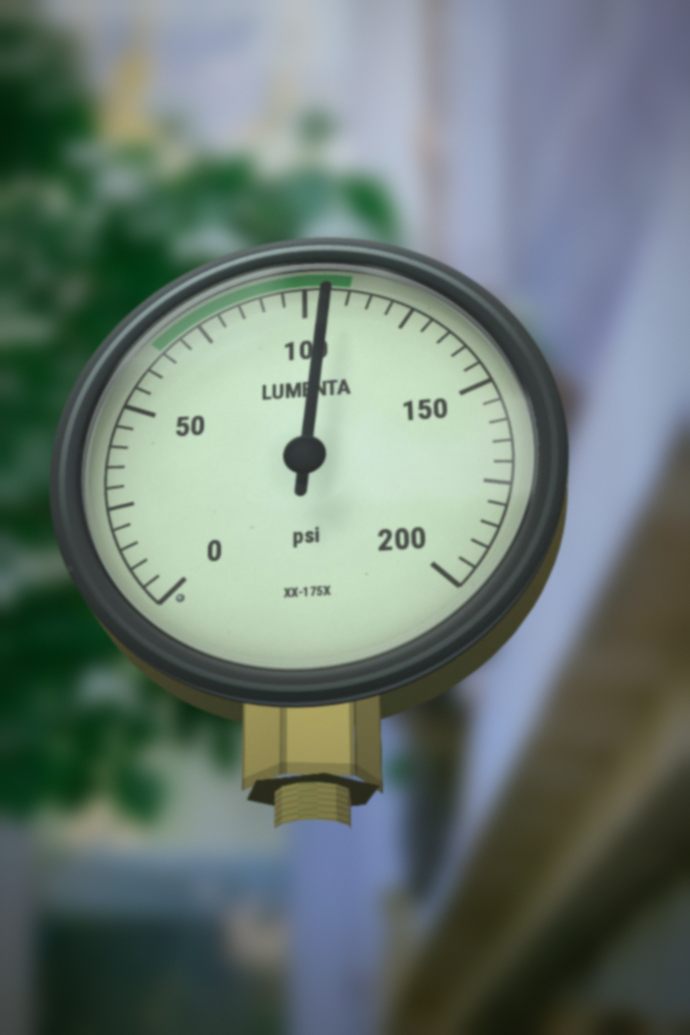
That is 105 psi
